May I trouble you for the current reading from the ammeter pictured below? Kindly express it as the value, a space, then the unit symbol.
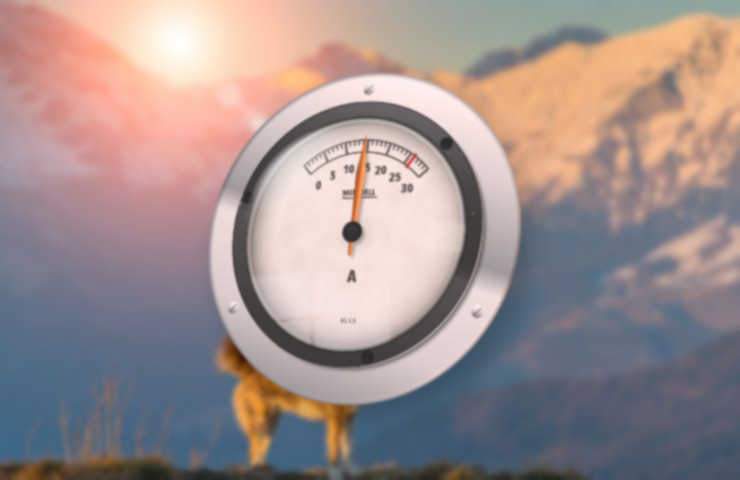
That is 15 A
